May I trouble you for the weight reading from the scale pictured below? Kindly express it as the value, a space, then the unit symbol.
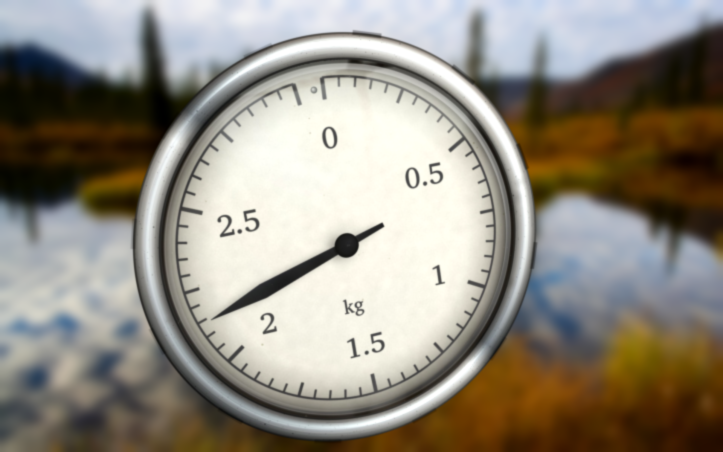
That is 2.15 kg
